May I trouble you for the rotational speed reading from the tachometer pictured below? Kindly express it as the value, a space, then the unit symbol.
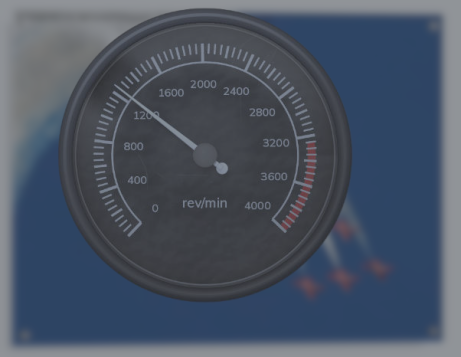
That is 1250 rpm
